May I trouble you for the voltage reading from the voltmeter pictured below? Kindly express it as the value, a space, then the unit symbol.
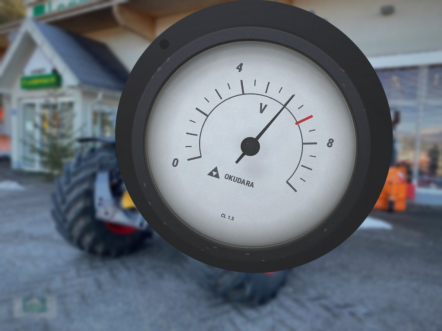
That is 6 V
